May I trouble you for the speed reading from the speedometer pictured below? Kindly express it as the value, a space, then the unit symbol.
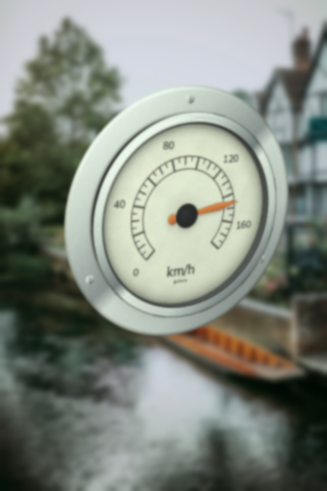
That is 145 km/h
